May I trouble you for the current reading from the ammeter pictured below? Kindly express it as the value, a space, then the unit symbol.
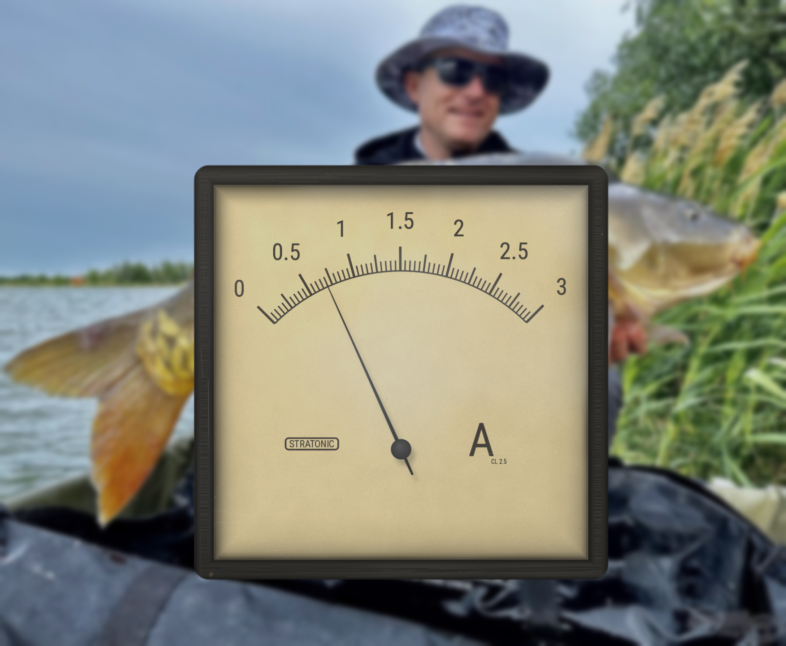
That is 0.7 A
